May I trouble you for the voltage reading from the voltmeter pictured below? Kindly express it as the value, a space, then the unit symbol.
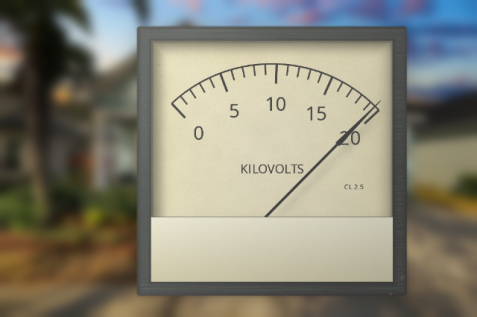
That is 19.5 kV
